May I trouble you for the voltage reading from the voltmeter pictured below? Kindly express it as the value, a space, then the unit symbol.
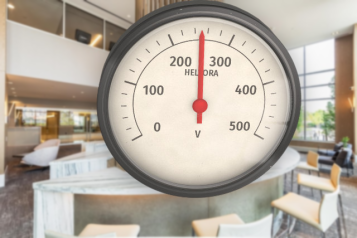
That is 250 V
